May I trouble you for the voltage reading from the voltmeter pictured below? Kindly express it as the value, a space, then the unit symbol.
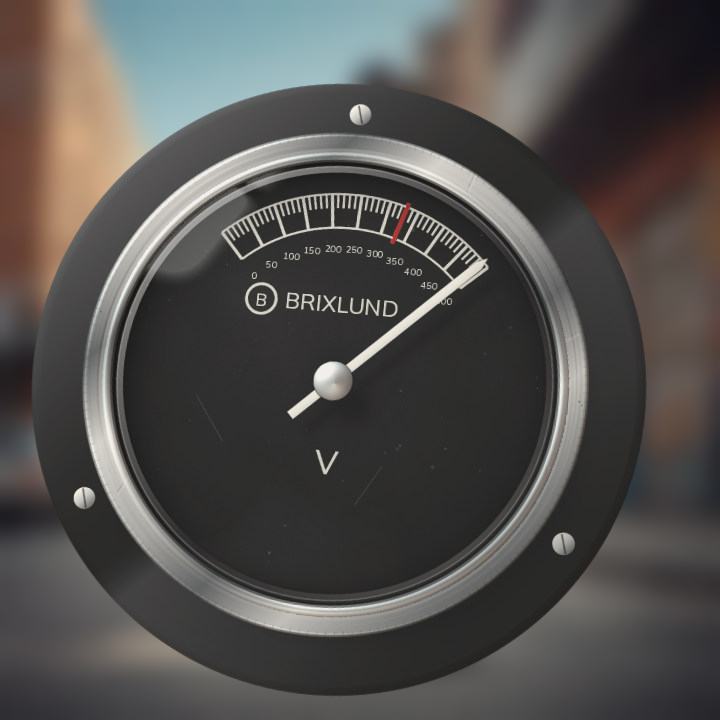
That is 490 V
